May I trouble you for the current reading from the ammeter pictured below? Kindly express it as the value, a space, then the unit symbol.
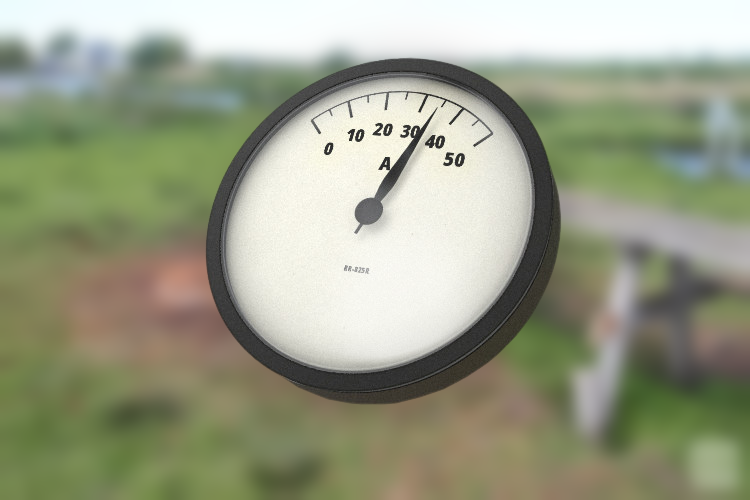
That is 35 A
